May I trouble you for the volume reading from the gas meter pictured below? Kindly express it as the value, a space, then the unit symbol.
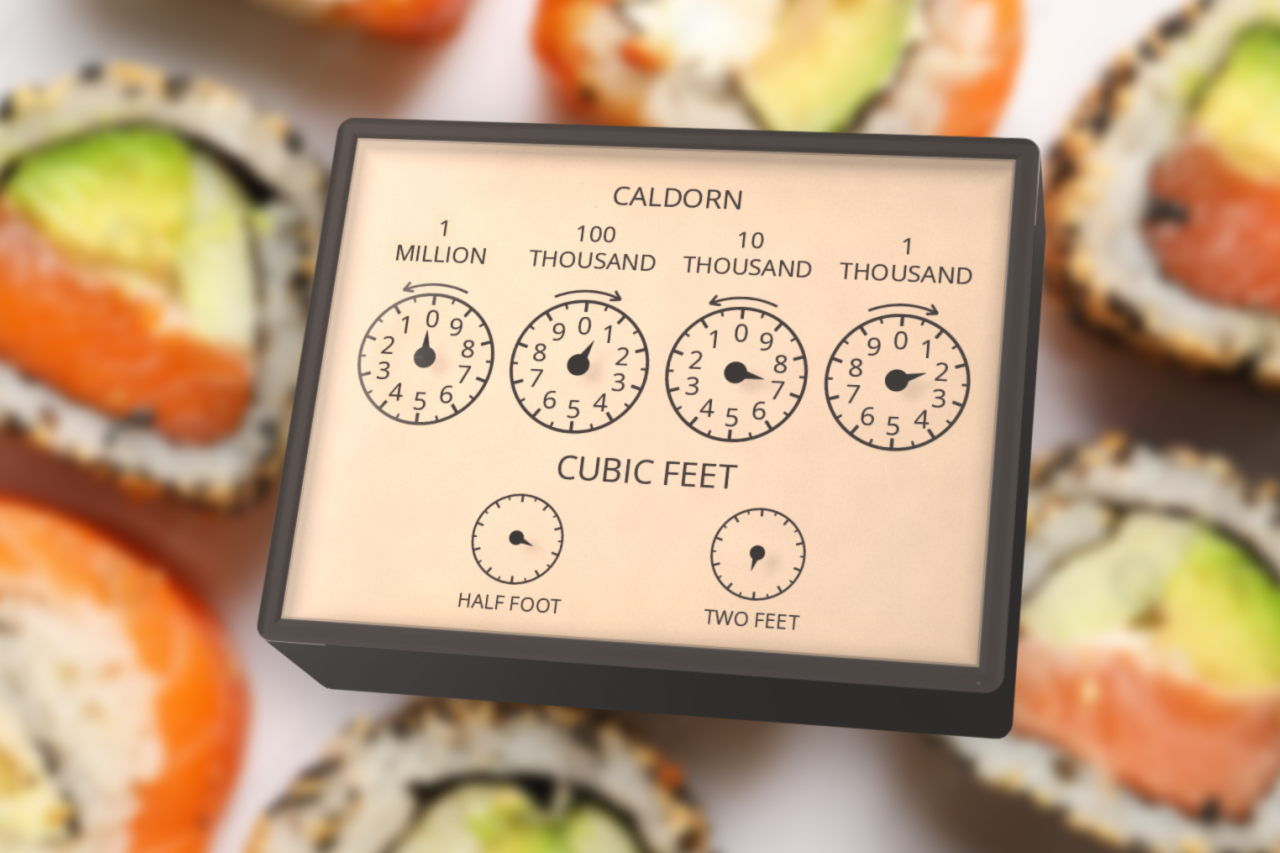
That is 7200 ft³
